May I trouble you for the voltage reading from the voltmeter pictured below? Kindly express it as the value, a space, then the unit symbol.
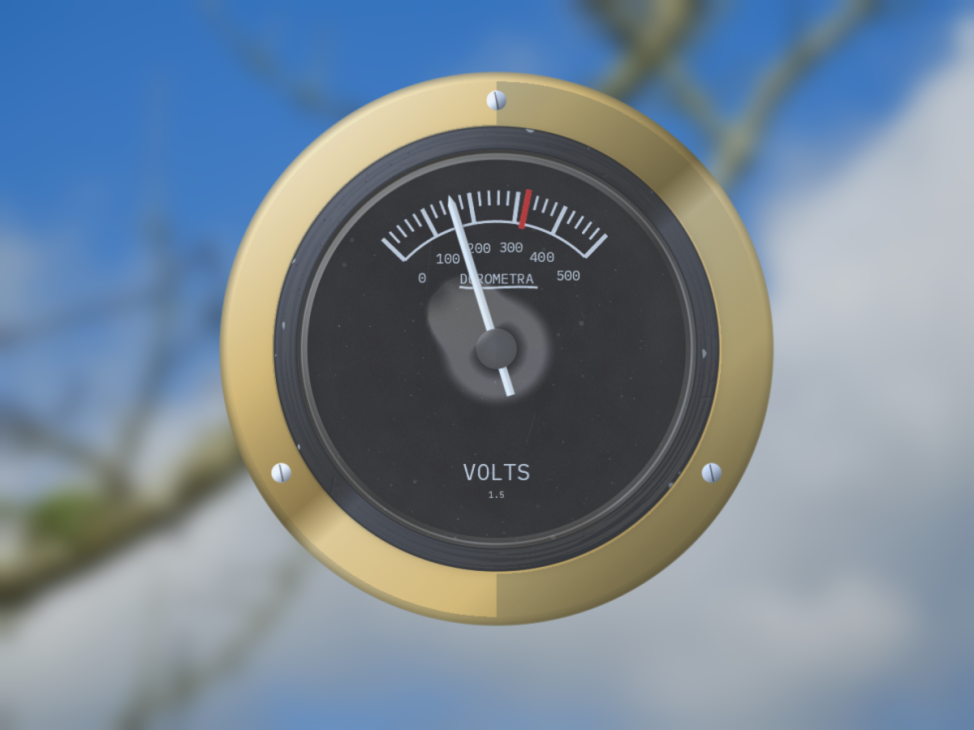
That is 160 V
